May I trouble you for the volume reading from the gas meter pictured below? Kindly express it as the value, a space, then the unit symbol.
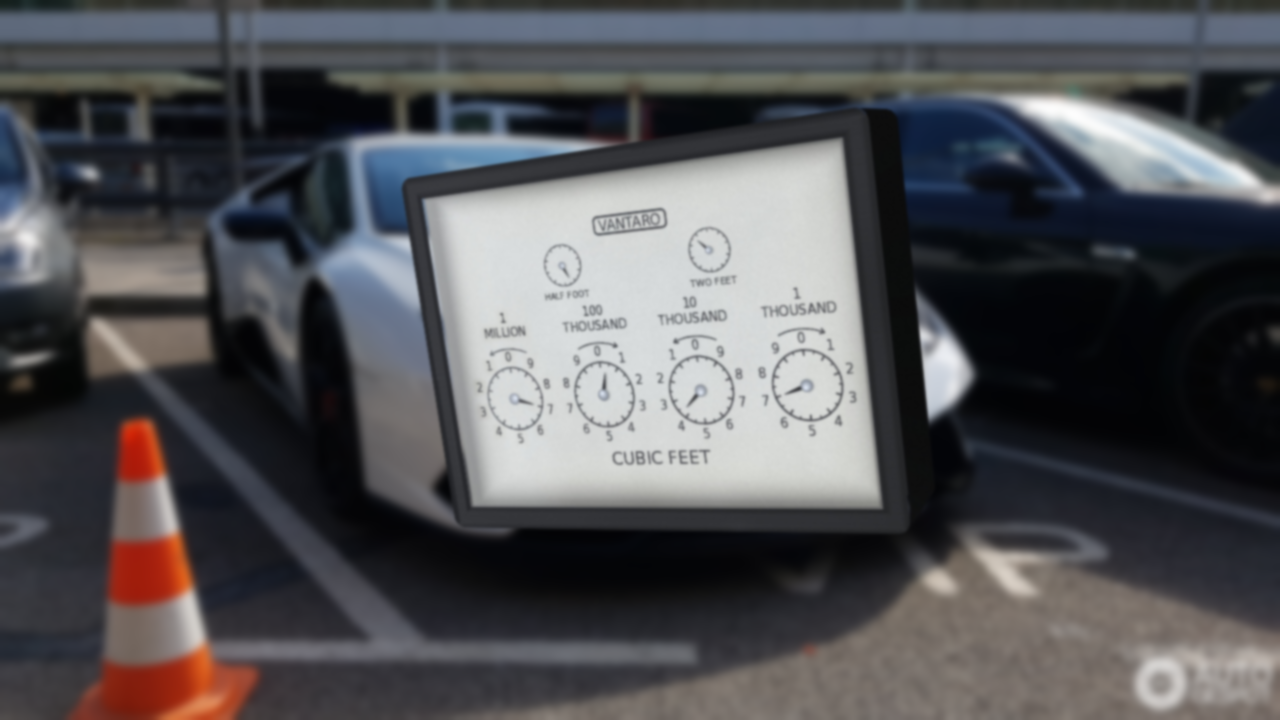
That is 703700 ft³
